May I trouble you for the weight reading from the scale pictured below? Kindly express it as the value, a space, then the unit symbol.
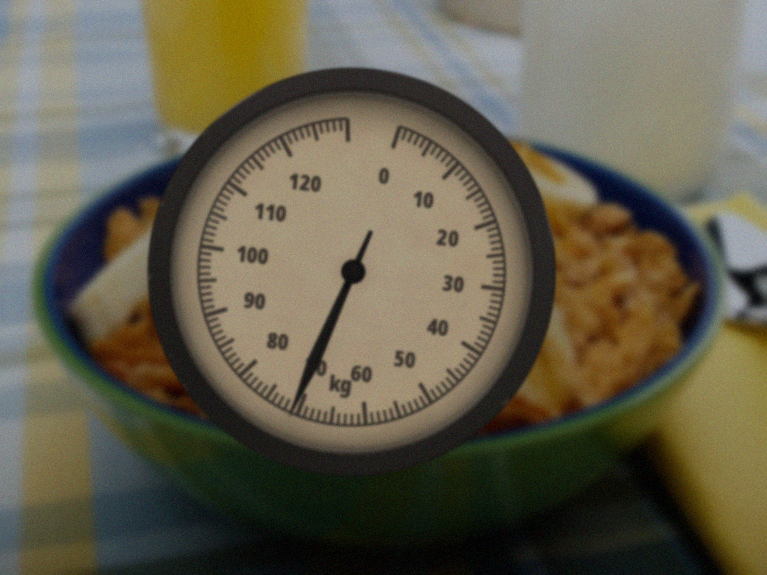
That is 71 kg
